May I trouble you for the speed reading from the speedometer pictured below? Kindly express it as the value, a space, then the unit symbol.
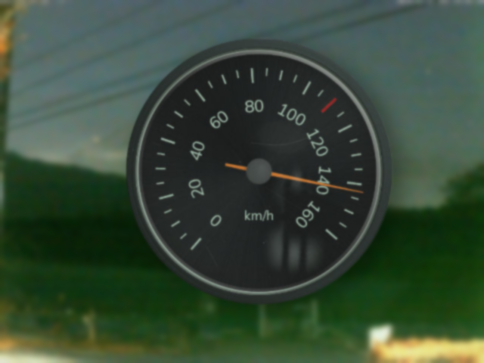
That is 142.5 km/h
